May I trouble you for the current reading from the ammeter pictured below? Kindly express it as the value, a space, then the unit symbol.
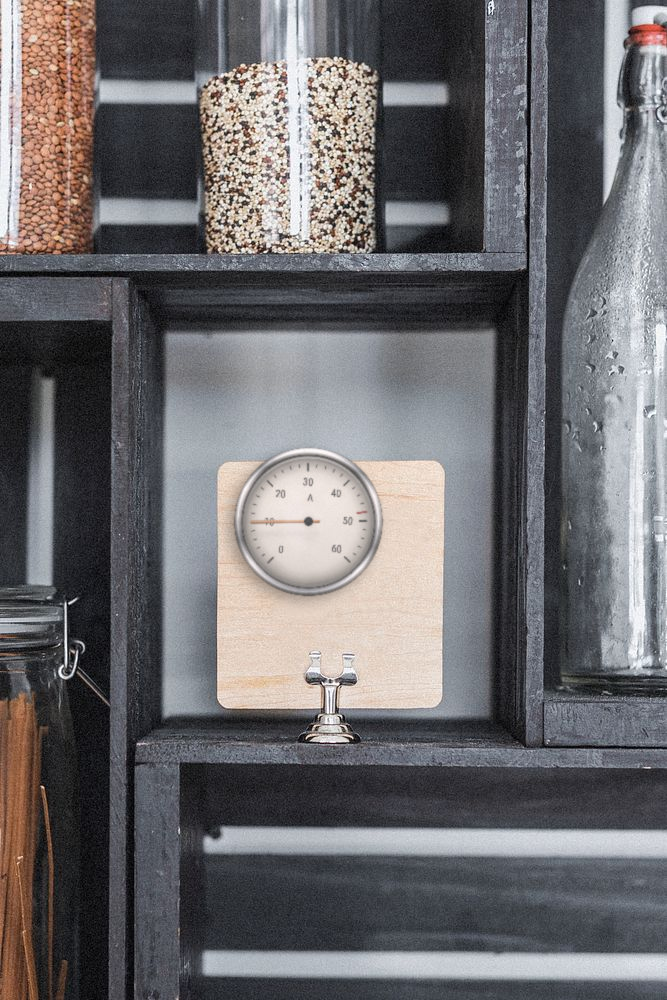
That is 10 A
